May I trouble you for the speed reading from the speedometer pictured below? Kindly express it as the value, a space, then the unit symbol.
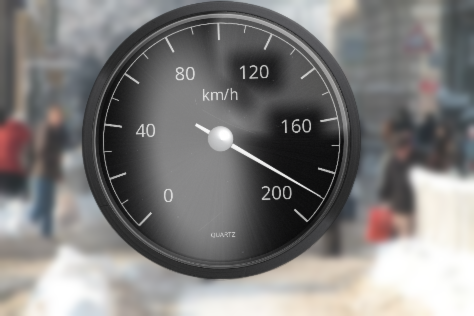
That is 190 km/h
